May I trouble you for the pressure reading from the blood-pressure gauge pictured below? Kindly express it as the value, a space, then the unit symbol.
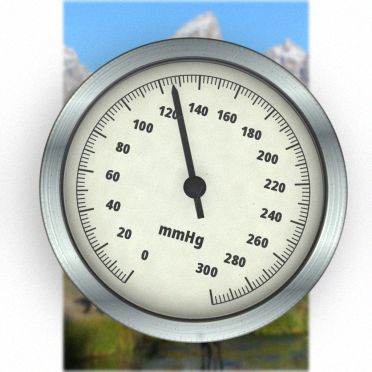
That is 126 mmHg
